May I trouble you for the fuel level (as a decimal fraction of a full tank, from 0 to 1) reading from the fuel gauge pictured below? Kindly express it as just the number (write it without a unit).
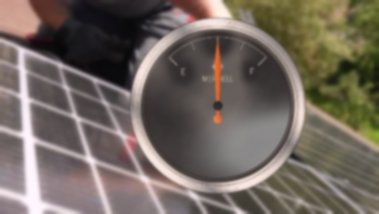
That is 0.5
